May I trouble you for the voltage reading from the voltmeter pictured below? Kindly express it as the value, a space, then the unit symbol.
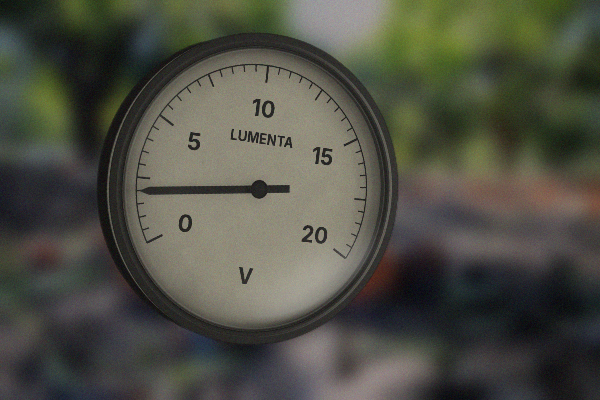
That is 2 V
